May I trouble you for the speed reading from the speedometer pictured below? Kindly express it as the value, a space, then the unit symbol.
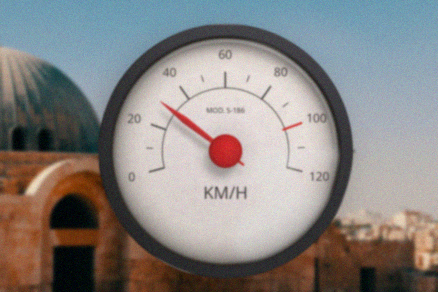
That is 30 km/h
